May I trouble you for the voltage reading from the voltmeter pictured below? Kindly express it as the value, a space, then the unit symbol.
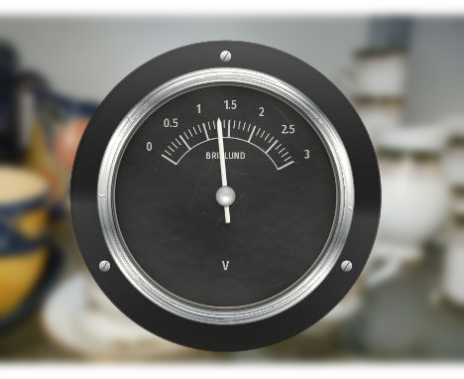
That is 1.3 V
